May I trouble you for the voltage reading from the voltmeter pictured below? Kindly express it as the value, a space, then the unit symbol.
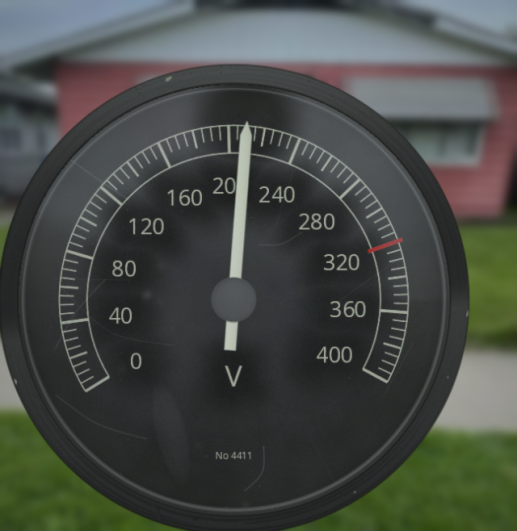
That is 210 V
